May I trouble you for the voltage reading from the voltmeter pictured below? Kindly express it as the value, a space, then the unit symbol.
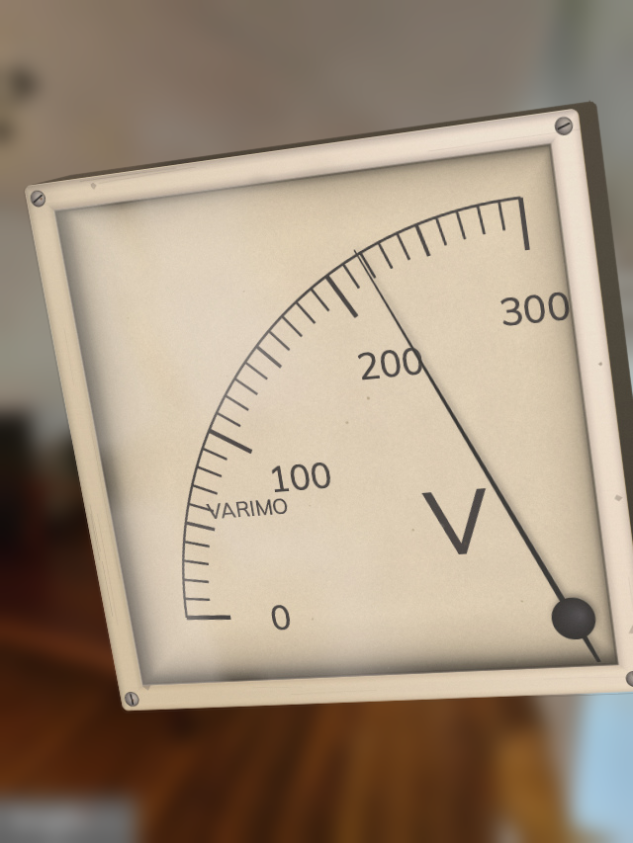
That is 220 V
